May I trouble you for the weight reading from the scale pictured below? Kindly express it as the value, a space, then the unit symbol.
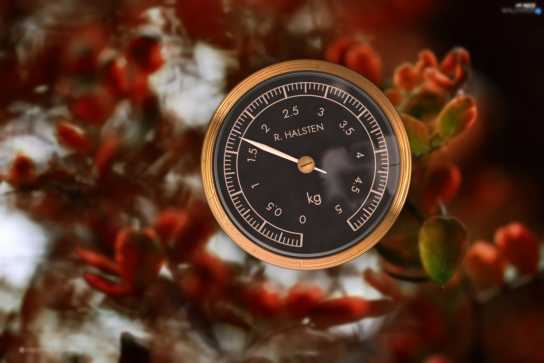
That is 1.7 kg
